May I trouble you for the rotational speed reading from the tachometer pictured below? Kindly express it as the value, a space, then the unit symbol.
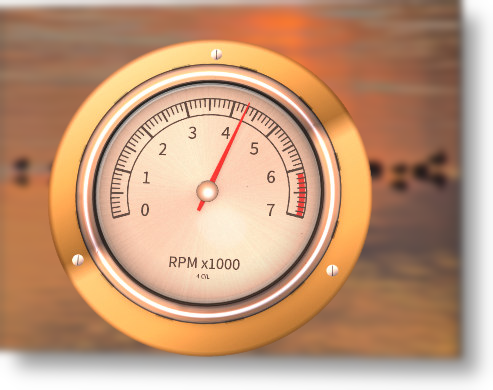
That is 4300 rpm
